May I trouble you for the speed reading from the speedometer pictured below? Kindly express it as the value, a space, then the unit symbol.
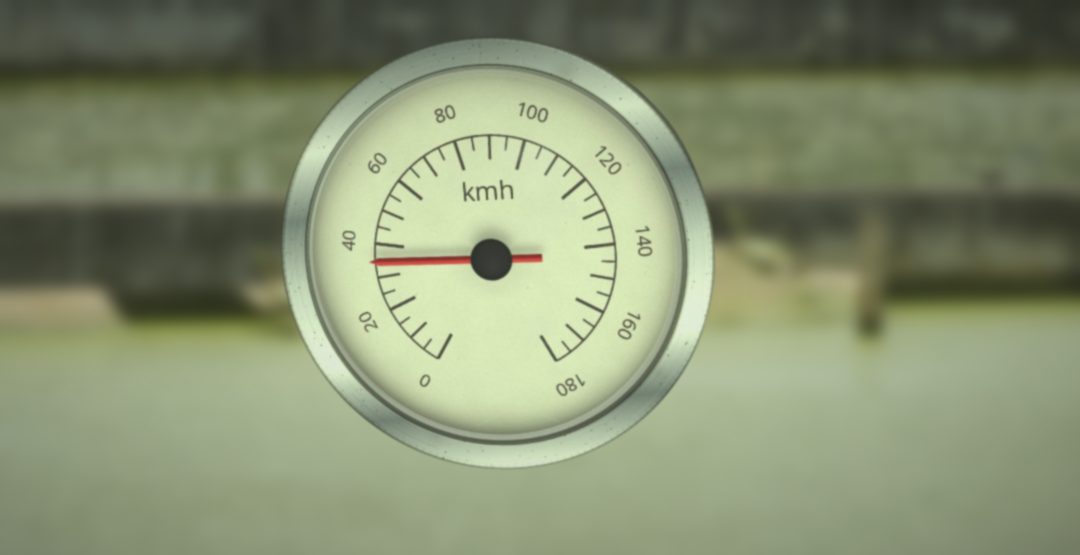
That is 35 km/h
